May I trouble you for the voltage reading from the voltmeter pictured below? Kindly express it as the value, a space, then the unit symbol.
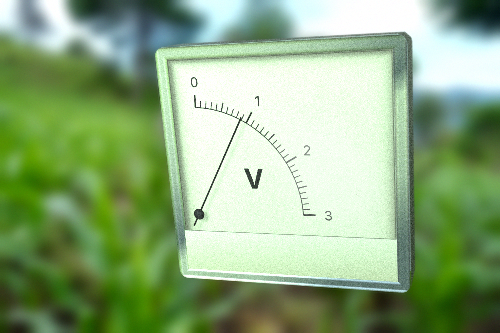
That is 0.9 V
